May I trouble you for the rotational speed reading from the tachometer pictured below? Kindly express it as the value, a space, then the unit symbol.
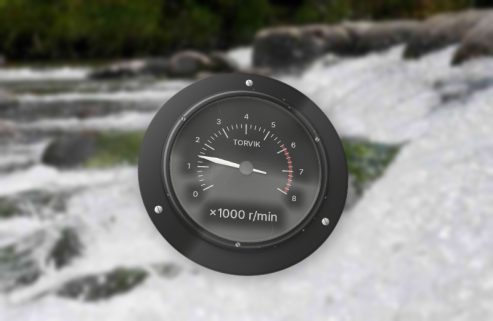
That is 1400 rpm
